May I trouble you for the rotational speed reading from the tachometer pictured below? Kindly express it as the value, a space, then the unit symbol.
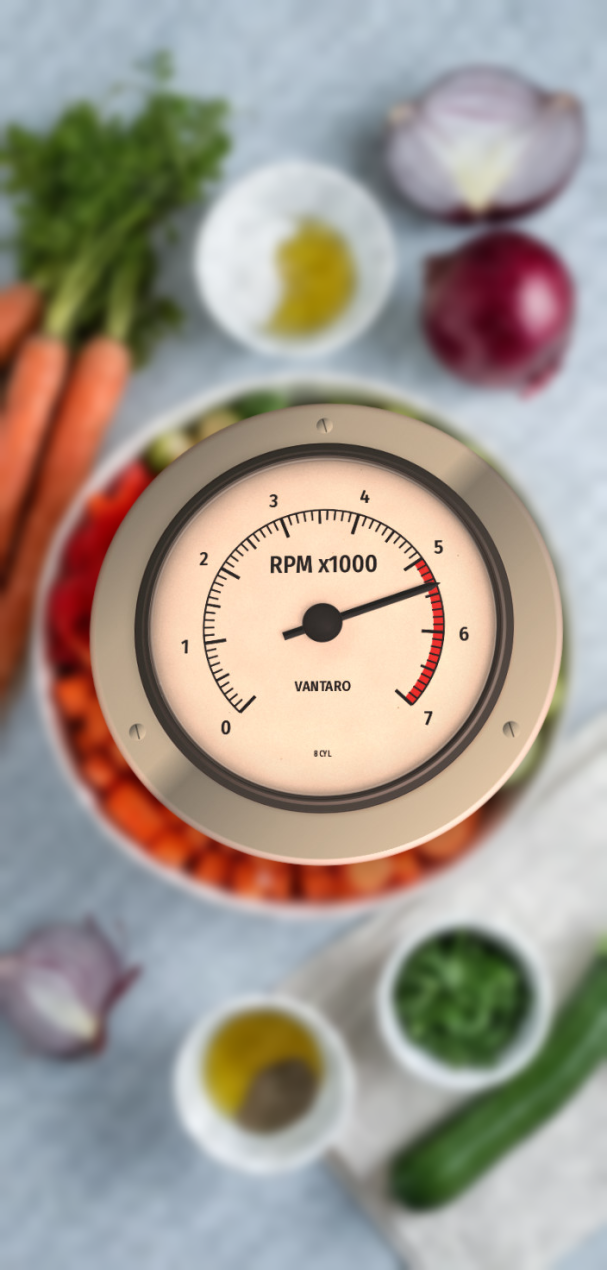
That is 5400 rpm
